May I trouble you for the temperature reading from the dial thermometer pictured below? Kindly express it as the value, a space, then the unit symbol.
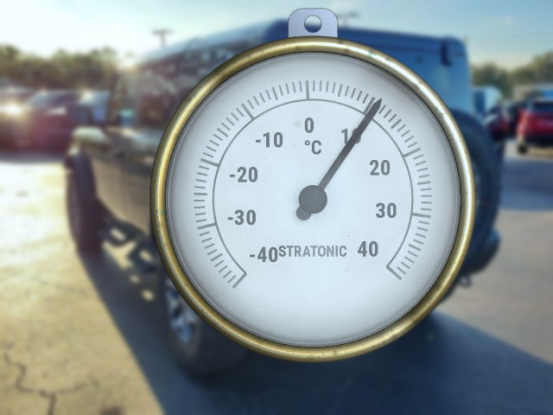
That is 11 °C
